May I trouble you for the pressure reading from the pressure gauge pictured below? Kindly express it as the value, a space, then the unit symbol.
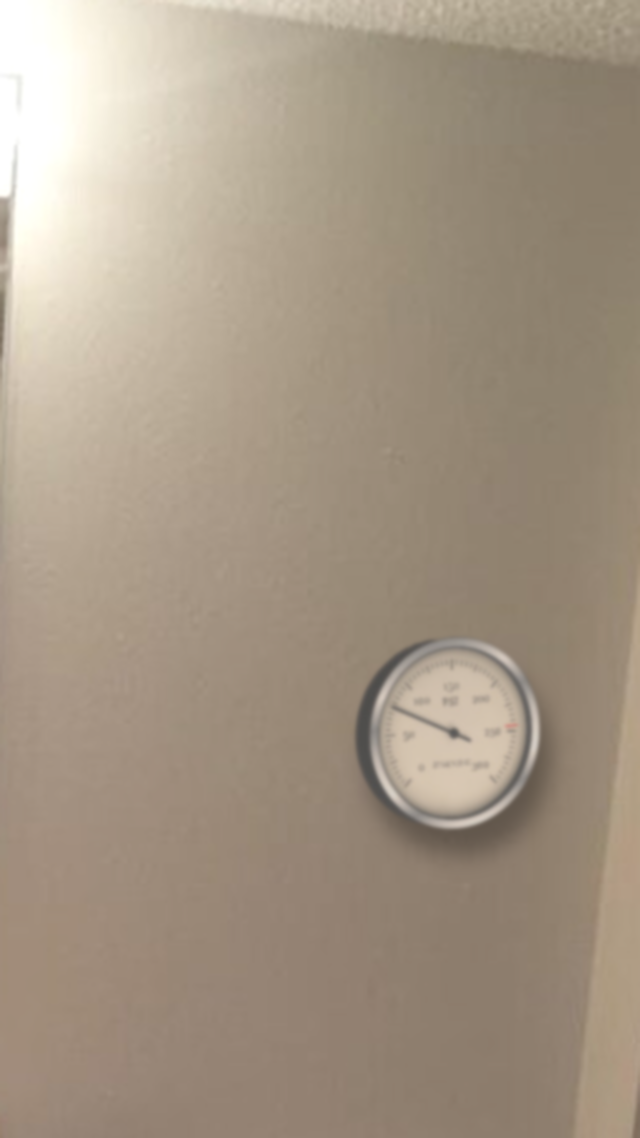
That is 75 psi
